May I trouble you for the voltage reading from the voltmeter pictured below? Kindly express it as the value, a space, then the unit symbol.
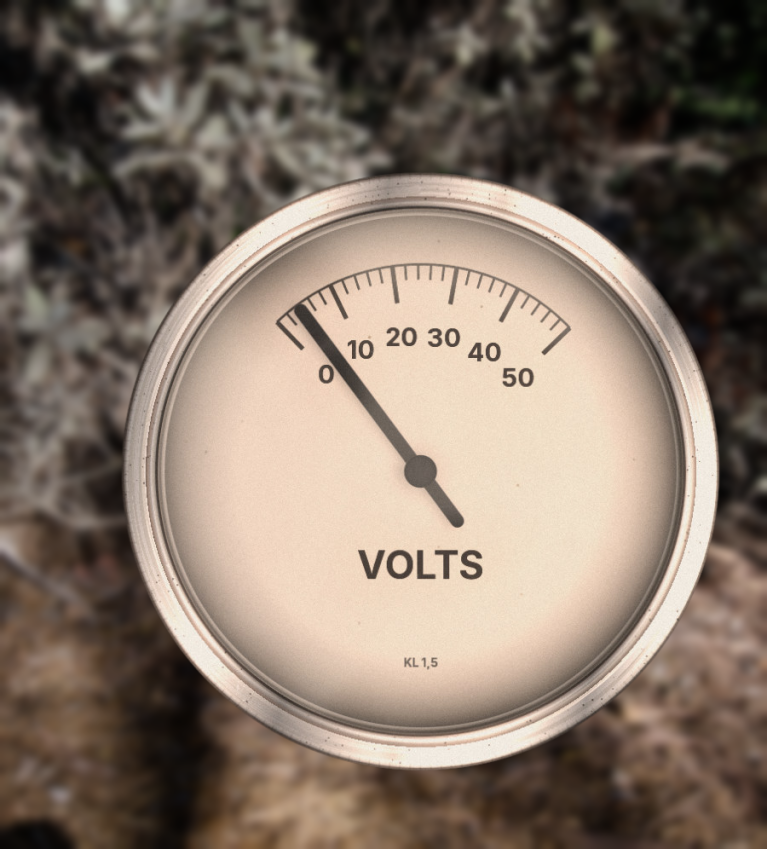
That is 4 V
